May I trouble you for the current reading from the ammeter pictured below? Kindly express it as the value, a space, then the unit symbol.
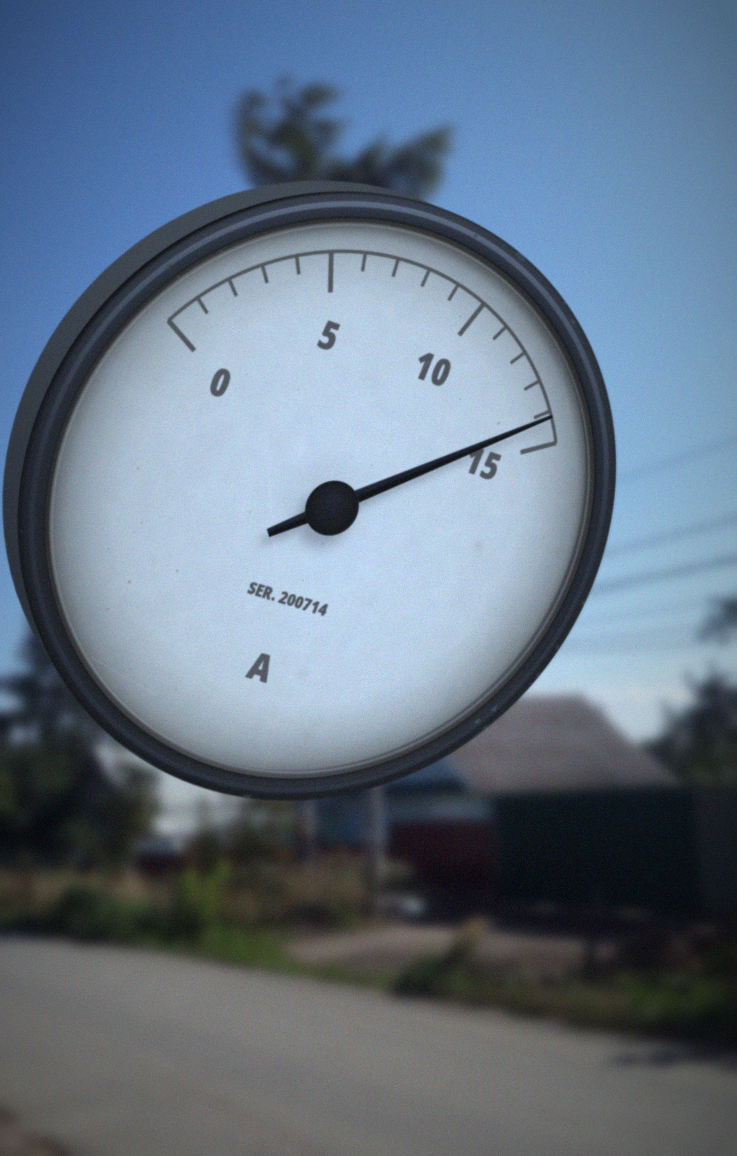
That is 14 A
